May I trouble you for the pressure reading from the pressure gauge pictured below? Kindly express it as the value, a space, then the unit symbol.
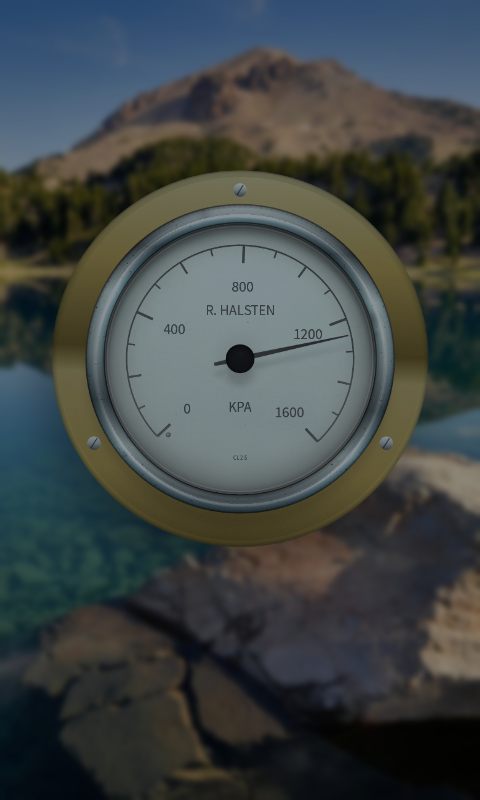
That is 1250 kPa
